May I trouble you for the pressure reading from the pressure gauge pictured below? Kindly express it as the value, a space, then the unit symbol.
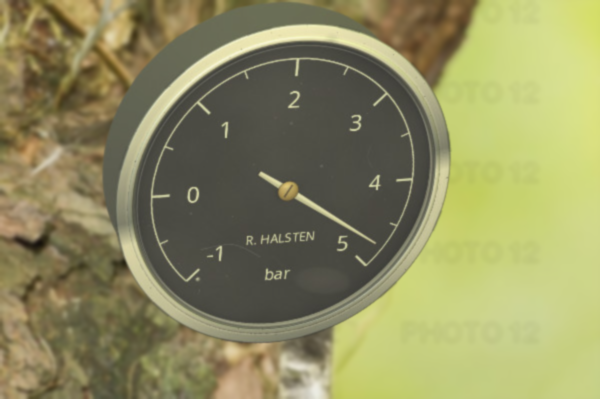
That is 4.75 bar
